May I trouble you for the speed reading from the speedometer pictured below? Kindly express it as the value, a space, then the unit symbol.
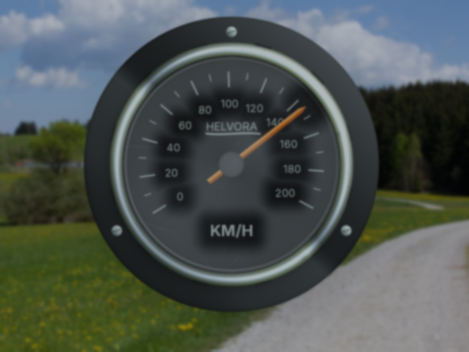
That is 145 km/h
